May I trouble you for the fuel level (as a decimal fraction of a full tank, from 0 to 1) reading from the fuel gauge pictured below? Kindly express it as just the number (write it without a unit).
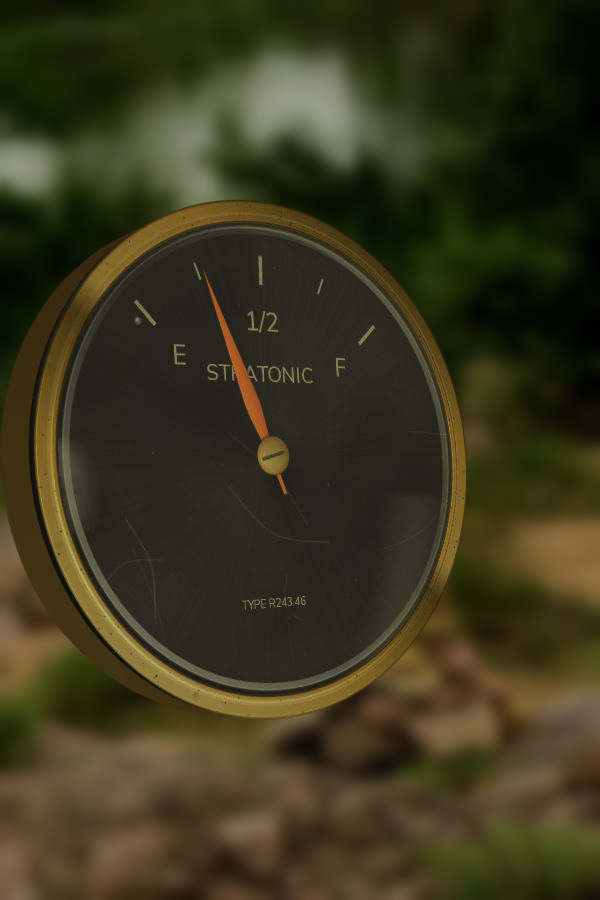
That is 0.25
